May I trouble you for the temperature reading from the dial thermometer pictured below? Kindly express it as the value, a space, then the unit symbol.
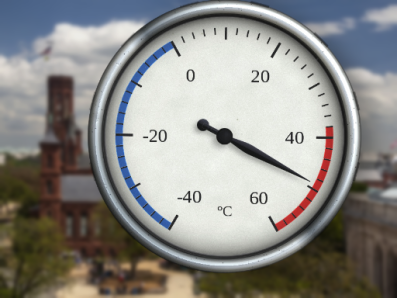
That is 49 °C
